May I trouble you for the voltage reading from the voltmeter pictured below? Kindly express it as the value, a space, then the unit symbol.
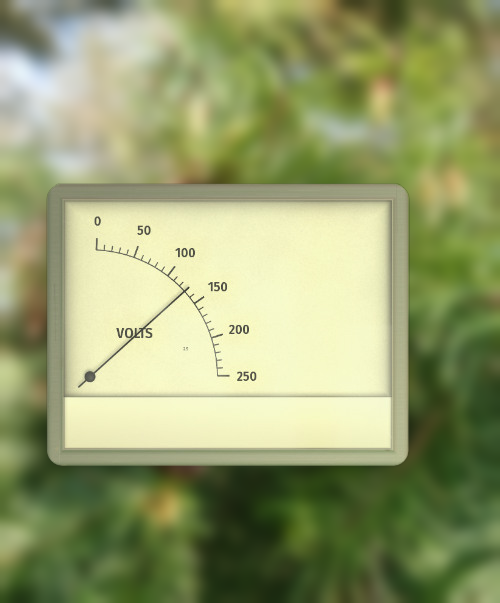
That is 130 V
